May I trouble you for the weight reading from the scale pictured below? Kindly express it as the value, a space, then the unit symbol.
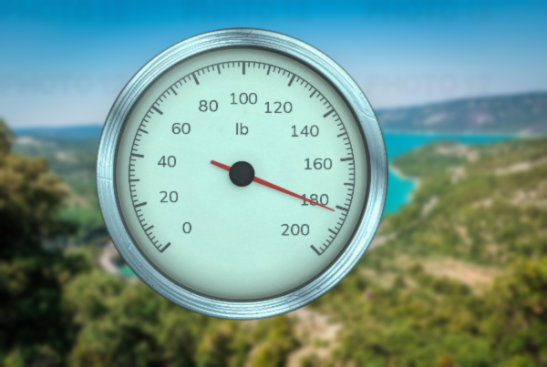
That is 182 lb
